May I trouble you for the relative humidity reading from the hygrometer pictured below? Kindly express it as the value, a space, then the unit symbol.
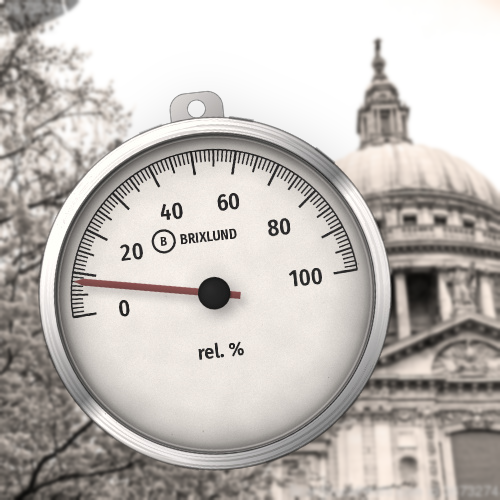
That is 8 %
